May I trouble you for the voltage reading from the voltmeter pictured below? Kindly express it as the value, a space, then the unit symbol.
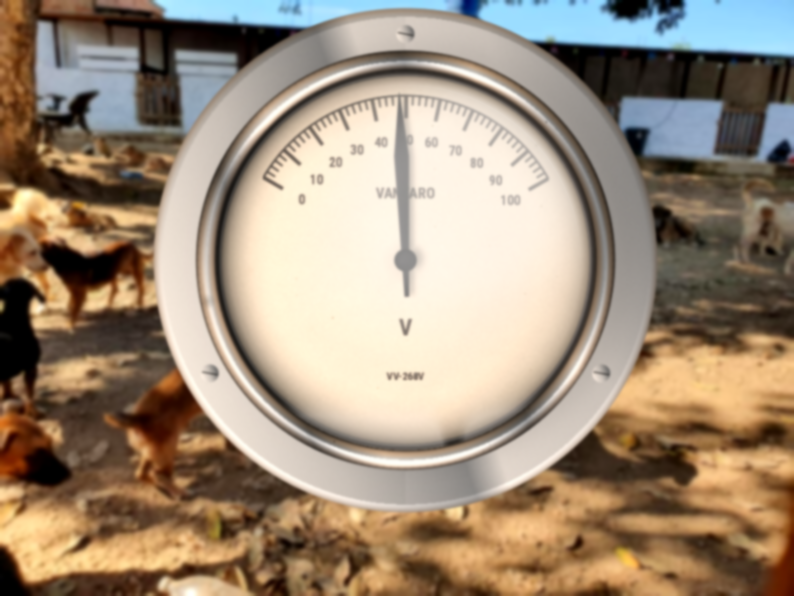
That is 48 V
